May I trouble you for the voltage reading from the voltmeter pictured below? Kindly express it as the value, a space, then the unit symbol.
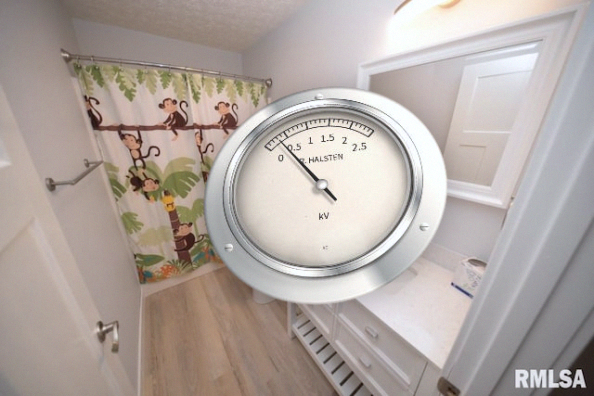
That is 0.3 kV
